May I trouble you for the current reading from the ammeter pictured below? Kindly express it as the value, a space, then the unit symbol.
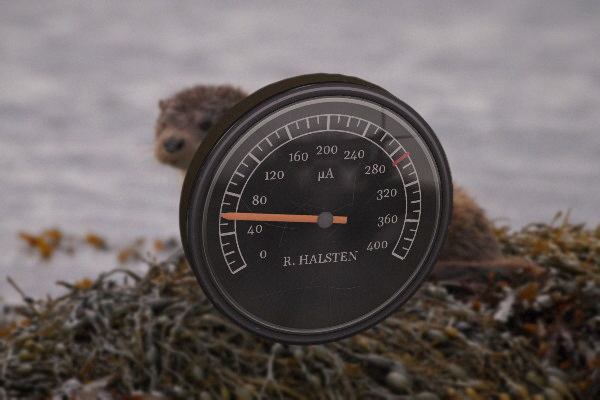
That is 60 µA
